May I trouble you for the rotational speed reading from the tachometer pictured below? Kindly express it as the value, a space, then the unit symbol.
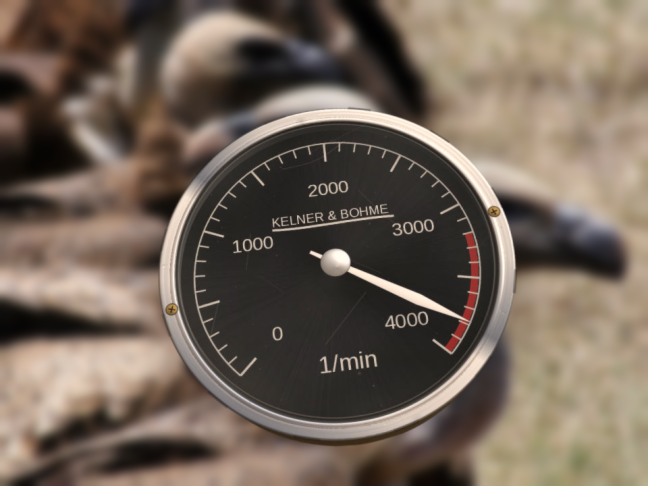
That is 3800 rpm
